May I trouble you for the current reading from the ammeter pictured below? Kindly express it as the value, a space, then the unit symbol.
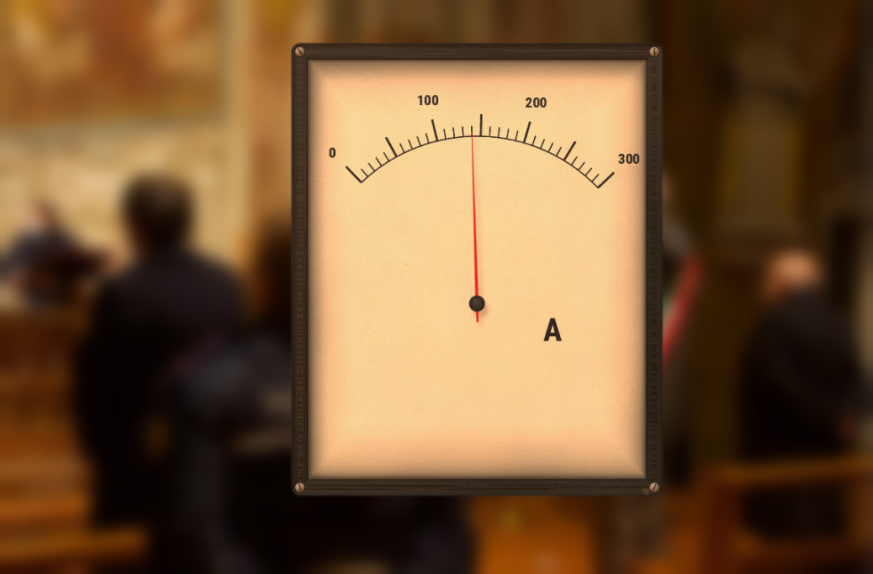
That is 140 A
